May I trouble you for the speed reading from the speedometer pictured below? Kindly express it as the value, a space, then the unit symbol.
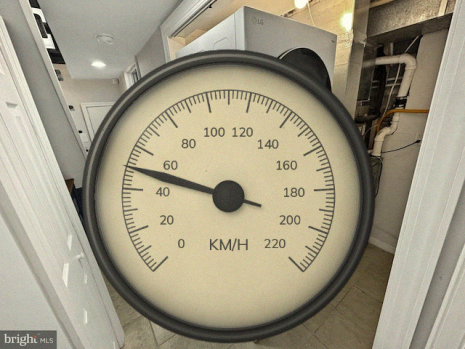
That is 50 km/h
